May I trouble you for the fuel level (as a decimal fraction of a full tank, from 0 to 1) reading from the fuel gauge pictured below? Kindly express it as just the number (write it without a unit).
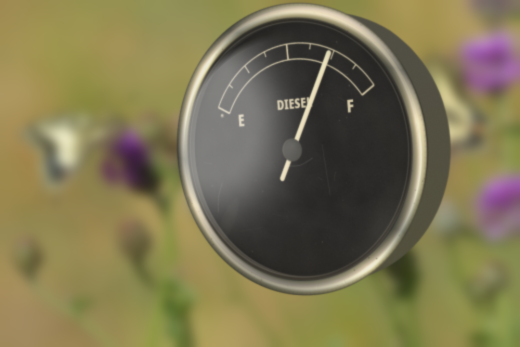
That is 0.75
